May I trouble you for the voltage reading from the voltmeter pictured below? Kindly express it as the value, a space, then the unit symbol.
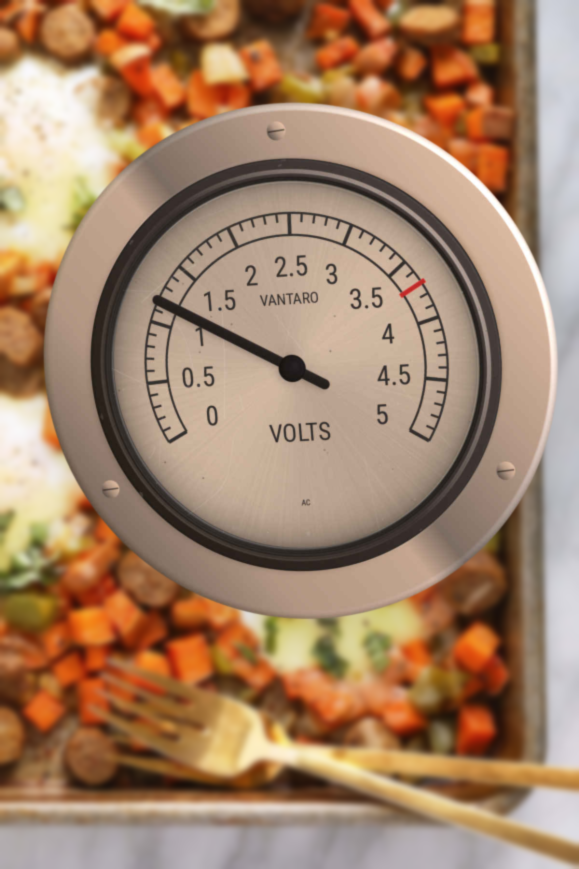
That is 1.2 V
